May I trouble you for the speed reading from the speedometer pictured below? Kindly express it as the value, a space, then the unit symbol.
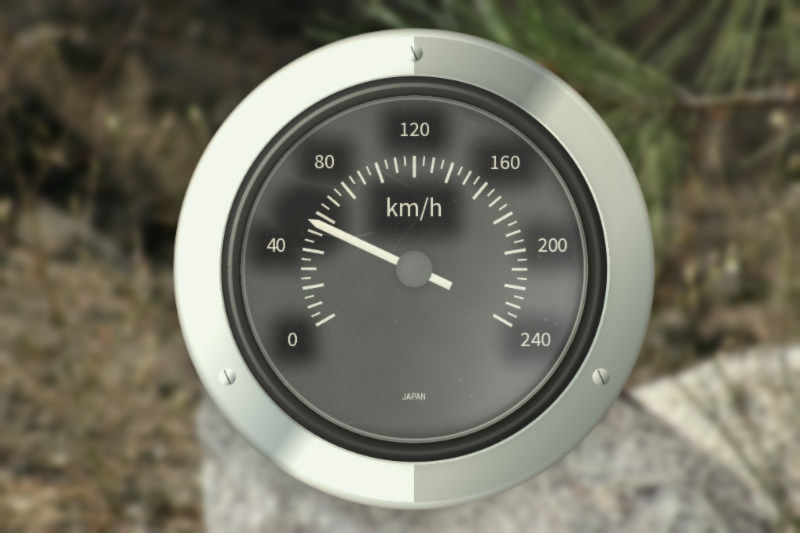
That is 55 km/h
